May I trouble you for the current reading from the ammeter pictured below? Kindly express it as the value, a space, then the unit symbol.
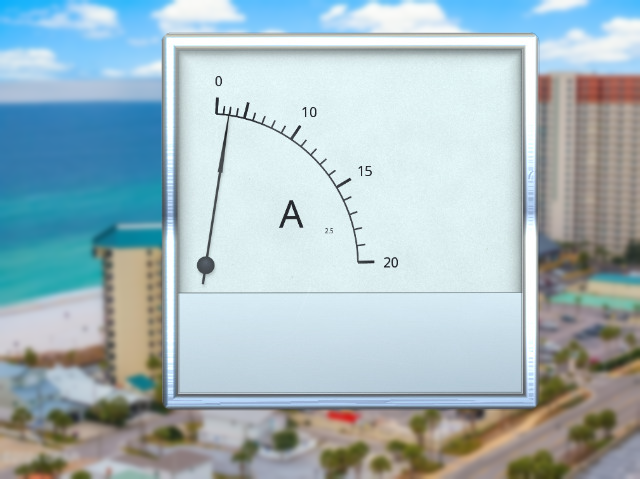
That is 3 A
